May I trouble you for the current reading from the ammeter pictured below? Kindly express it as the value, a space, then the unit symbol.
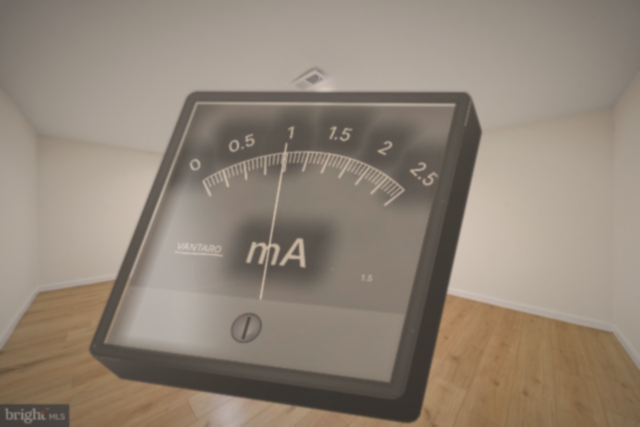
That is 1 mA
